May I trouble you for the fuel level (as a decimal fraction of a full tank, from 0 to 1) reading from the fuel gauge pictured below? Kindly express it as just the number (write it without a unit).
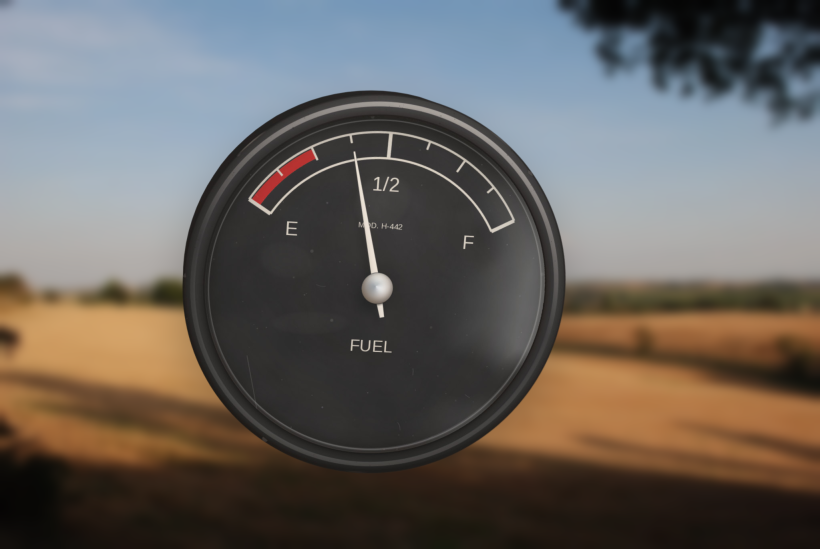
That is 0.375
